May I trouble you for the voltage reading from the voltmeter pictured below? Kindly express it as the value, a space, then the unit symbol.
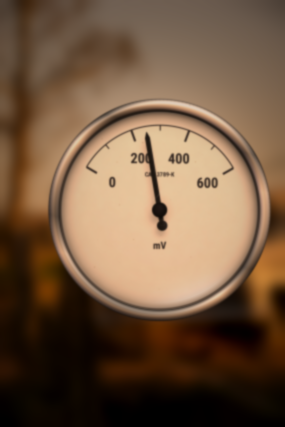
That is 250 mV
